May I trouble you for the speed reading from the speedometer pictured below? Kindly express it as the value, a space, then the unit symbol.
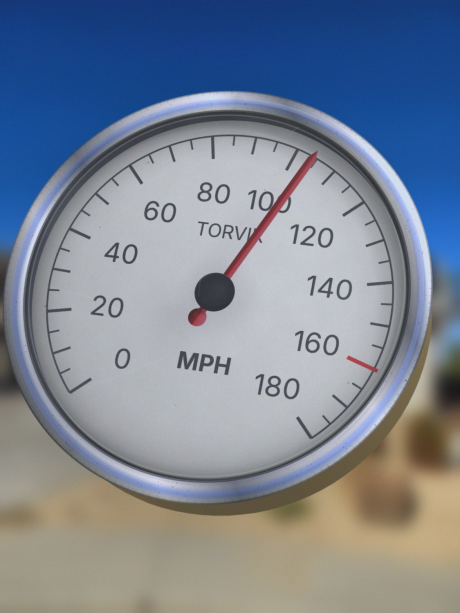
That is 105 mph
